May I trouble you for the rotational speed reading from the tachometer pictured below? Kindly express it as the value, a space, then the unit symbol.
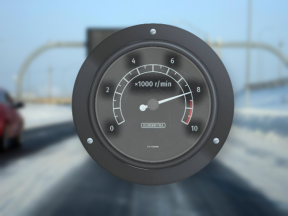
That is 8000 rpm
